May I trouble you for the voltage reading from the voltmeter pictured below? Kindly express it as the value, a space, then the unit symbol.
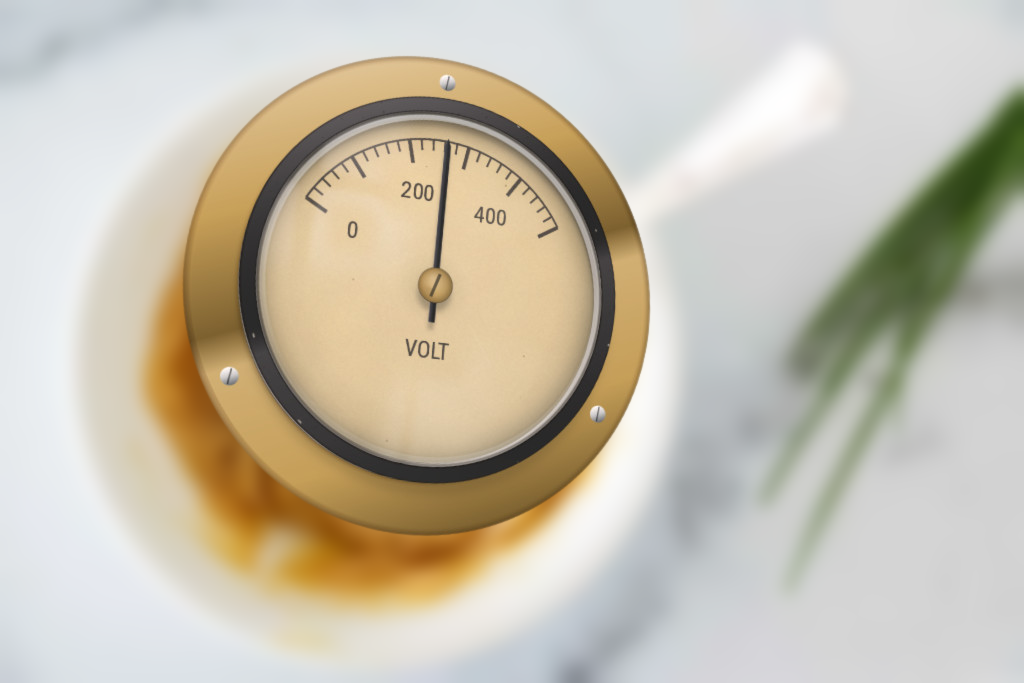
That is 260 V
